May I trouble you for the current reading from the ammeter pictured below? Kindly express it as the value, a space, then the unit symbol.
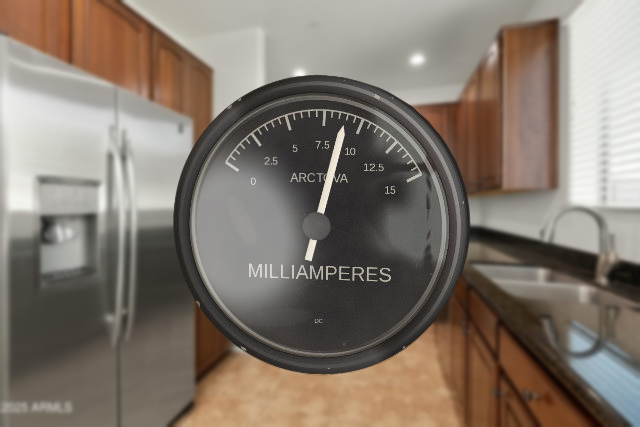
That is 9 mA
